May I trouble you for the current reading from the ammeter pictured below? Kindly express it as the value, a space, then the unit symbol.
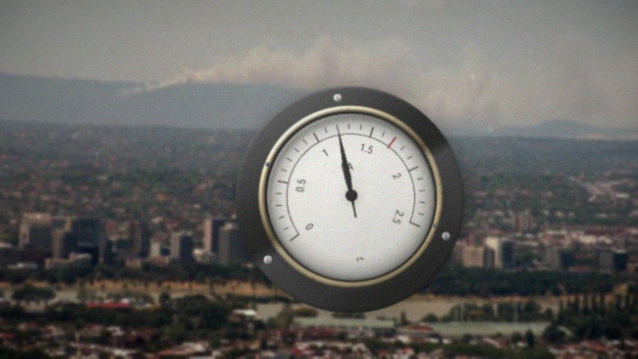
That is 1.2 kA
